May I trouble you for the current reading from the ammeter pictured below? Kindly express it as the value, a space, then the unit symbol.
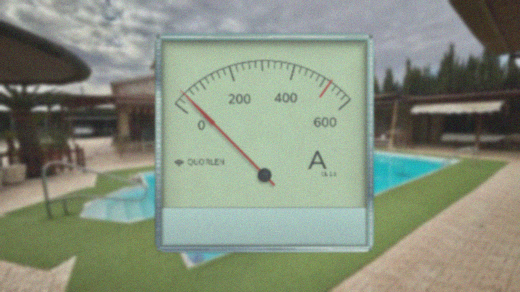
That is 40 A
